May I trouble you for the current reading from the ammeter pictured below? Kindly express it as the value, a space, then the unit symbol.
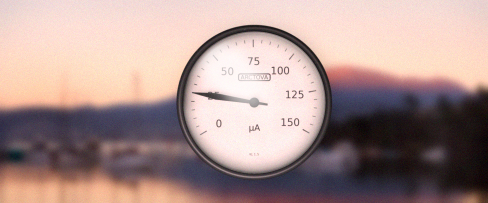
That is 25 µA
